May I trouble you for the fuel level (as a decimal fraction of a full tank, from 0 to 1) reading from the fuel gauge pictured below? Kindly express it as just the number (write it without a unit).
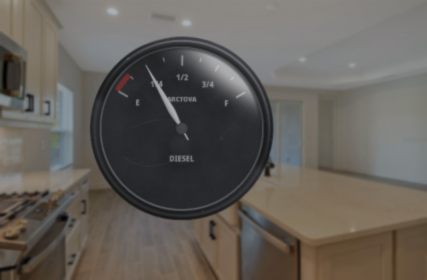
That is 0.25
